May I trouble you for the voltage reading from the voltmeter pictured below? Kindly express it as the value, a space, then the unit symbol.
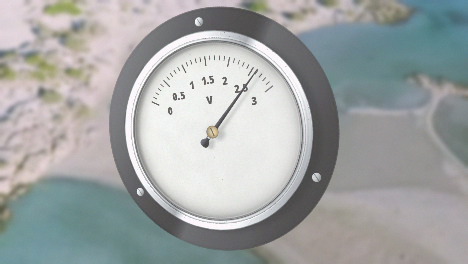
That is 2.6 V
